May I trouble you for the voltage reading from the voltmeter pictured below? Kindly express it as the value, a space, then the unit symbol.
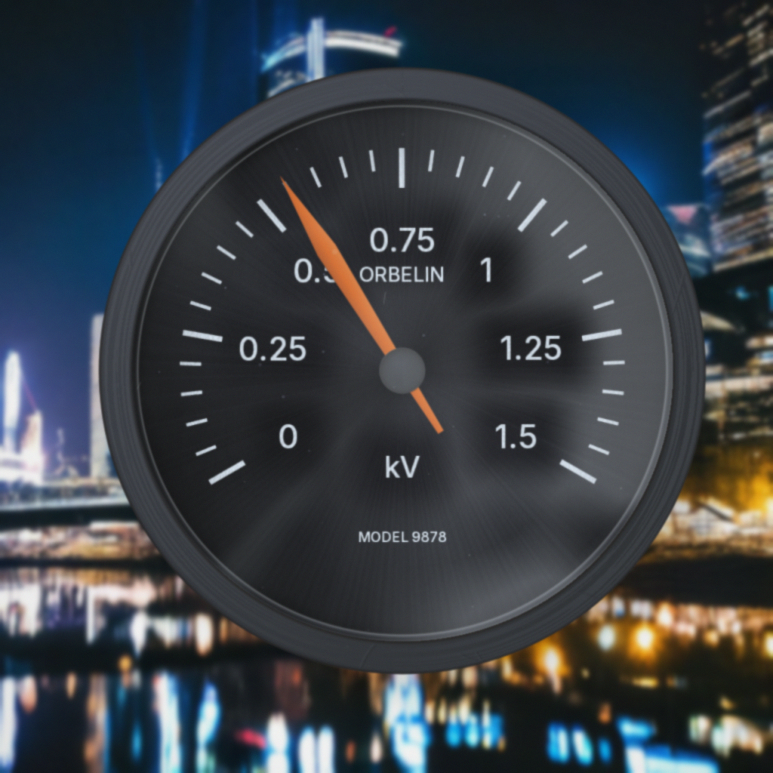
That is 0.55 kV
